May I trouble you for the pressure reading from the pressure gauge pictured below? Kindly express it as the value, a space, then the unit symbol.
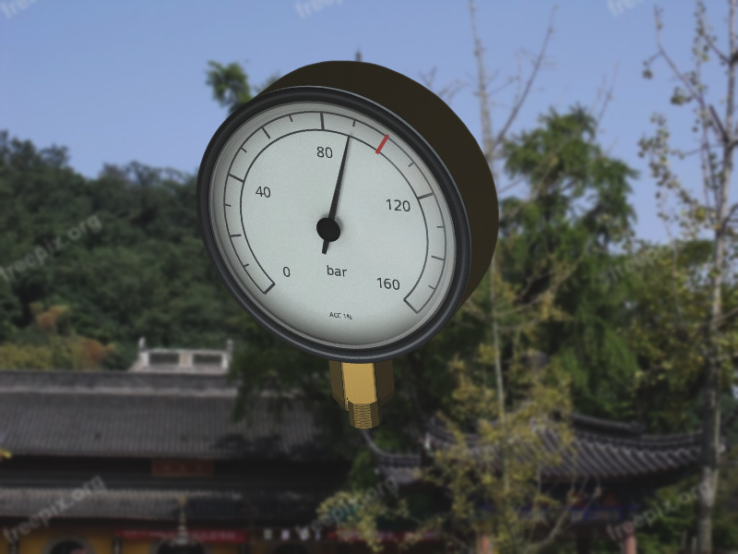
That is 90 bar
